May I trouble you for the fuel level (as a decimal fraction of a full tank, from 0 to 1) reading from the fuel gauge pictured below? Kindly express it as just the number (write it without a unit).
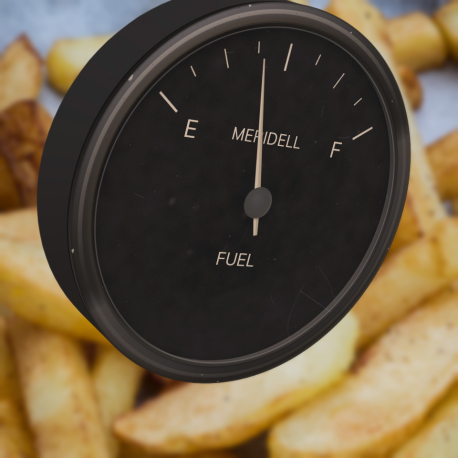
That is 0.375
